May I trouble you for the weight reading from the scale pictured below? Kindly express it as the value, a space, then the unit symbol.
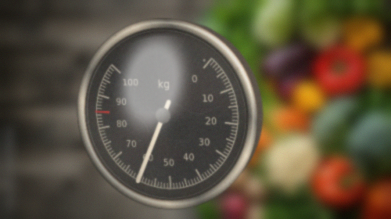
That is 60 kg
